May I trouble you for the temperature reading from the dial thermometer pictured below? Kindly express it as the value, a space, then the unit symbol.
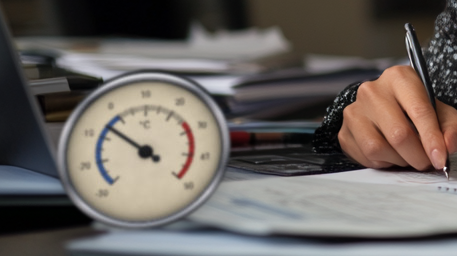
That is -5 °C
